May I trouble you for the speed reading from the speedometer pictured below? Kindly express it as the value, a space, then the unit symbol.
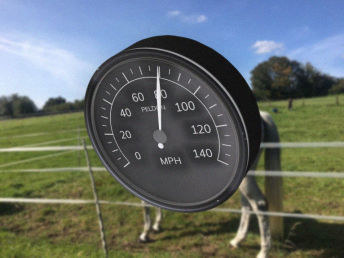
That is 80 mph
